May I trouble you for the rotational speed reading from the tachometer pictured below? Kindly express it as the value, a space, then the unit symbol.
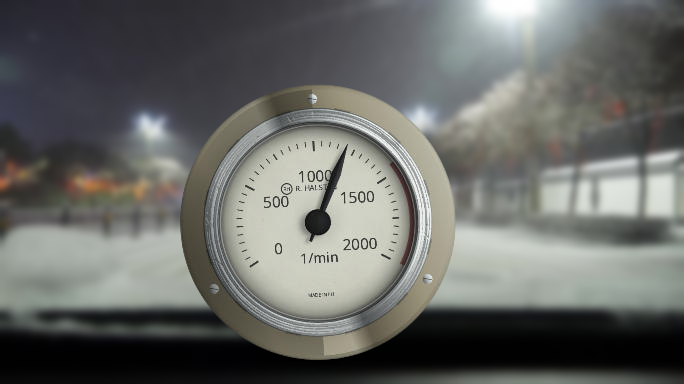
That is 1200 rpm
